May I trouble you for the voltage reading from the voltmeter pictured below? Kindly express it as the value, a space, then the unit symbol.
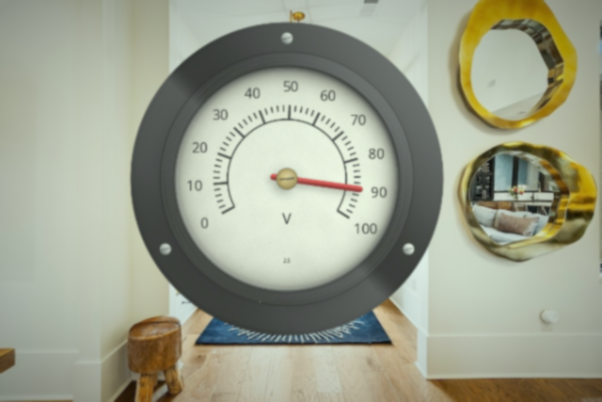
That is 90 V
